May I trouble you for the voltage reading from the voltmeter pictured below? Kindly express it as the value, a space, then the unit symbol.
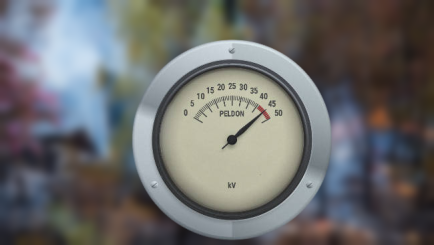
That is 45 kV
